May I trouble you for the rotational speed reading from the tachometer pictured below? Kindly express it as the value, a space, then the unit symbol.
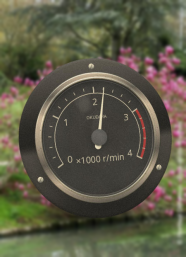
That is 2200 rpm
